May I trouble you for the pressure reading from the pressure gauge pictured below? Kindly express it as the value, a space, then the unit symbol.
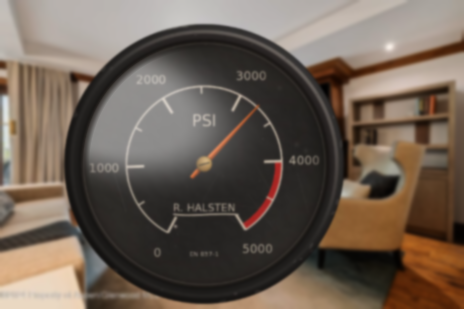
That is 3250 psi
